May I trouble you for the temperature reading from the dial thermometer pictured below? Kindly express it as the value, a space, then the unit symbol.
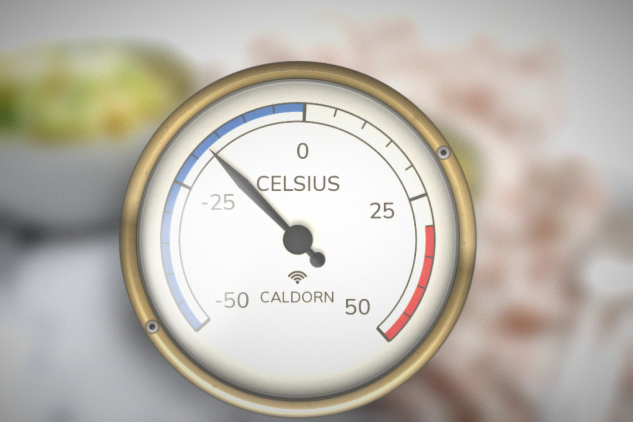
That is -17.5 °C
